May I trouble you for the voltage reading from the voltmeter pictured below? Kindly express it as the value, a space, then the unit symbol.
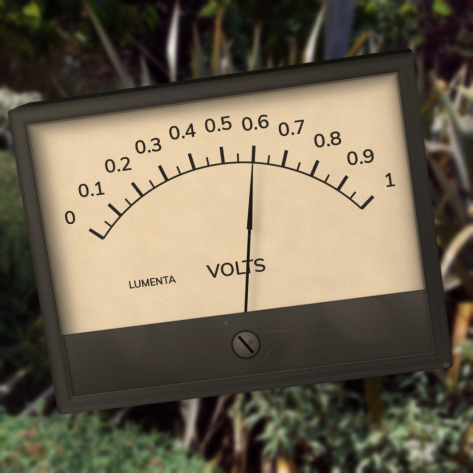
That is 0.6 V
